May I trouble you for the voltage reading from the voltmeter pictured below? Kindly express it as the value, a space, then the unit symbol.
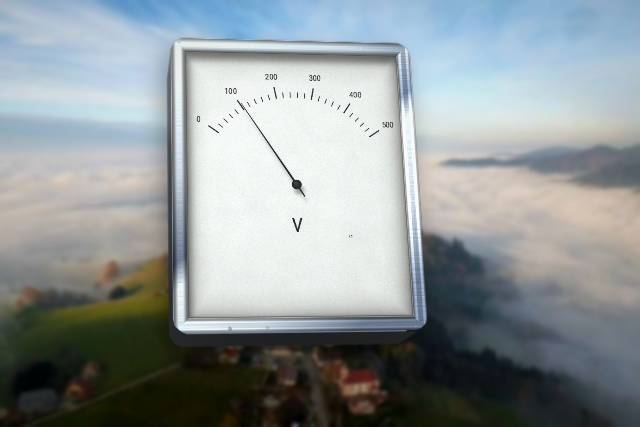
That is 100 V
